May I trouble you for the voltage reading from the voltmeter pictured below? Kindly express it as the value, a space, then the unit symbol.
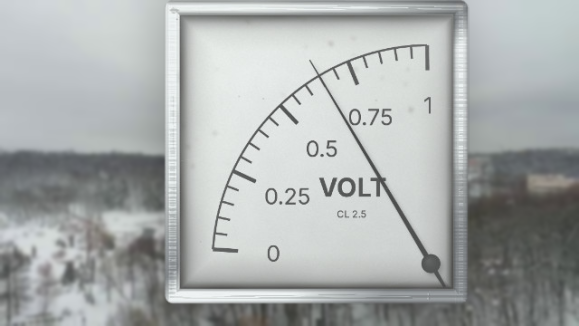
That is 0.65 V
